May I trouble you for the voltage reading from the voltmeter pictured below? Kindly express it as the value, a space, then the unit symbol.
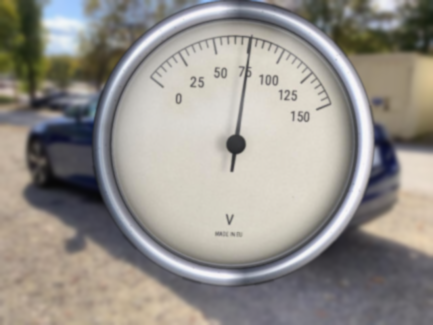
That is 75 V
